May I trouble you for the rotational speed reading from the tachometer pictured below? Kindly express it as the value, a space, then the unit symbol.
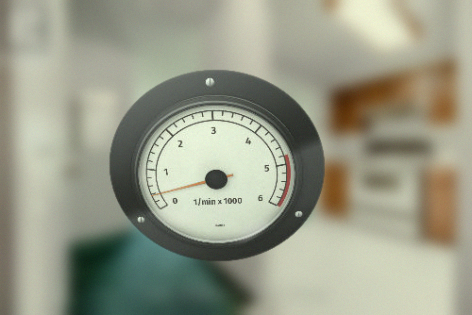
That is 400 rpm
